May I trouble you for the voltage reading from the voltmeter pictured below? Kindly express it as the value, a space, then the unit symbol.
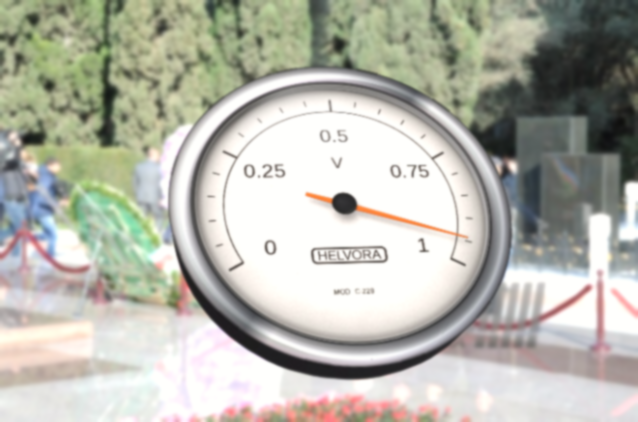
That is 0.95 V
